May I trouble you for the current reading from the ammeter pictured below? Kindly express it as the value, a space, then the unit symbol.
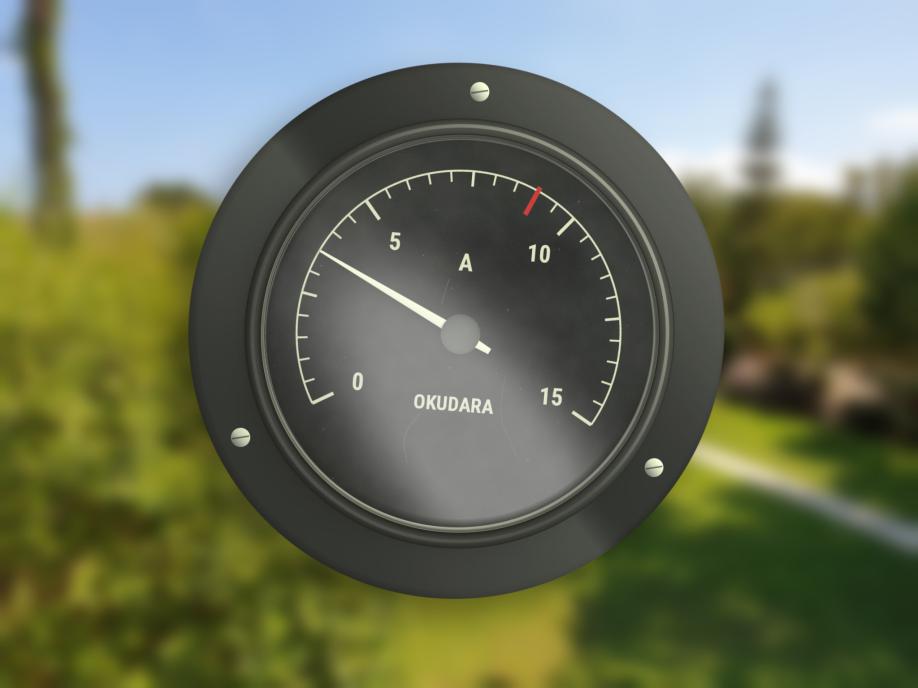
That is 3.5 A
